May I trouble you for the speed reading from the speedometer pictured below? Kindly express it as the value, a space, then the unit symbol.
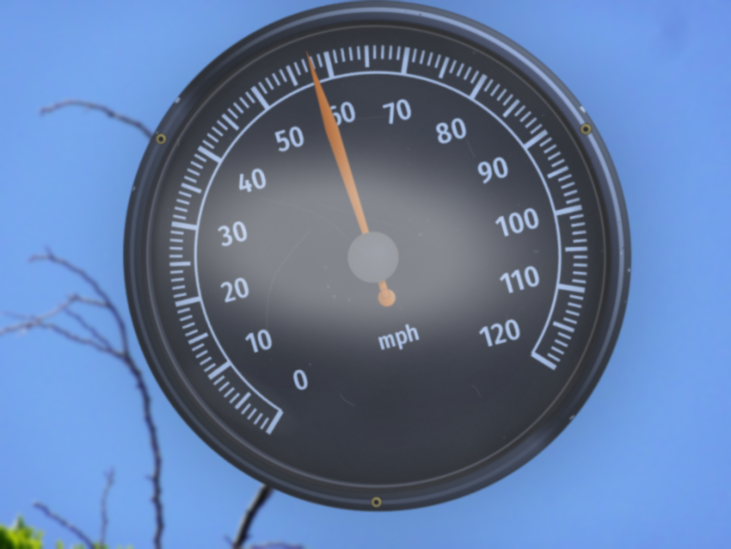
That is 58 mph
